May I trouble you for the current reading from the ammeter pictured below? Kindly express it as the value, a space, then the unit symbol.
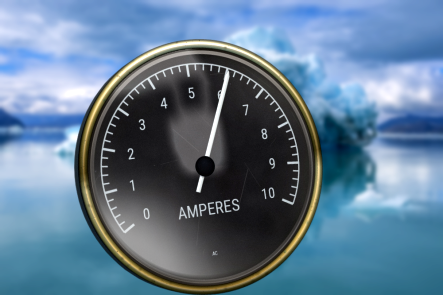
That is 6 A
